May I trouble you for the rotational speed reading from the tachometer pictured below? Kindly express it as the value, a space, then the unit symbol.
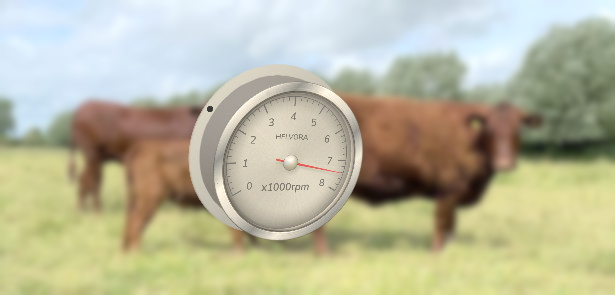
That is 7400 rpm
